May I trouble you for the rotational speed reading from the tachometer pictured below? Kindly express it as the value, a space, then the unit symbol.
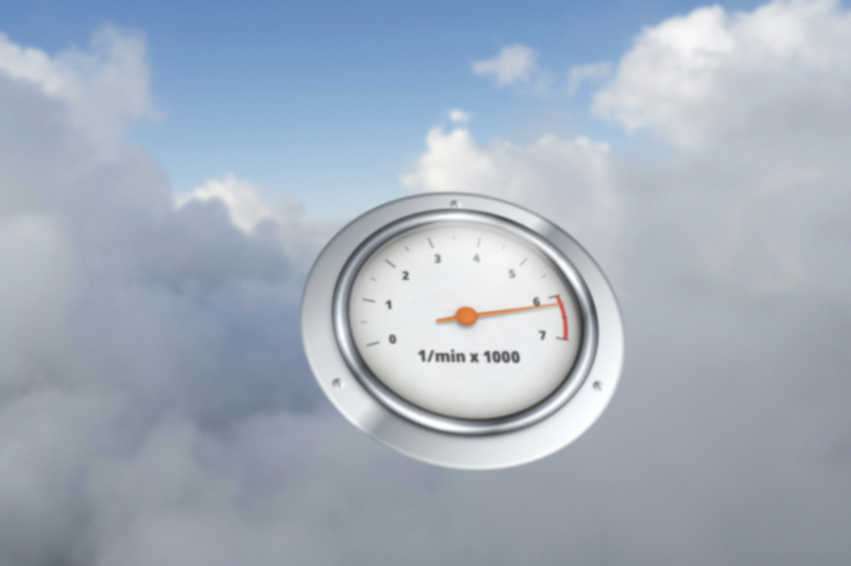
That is 6250 rpm
